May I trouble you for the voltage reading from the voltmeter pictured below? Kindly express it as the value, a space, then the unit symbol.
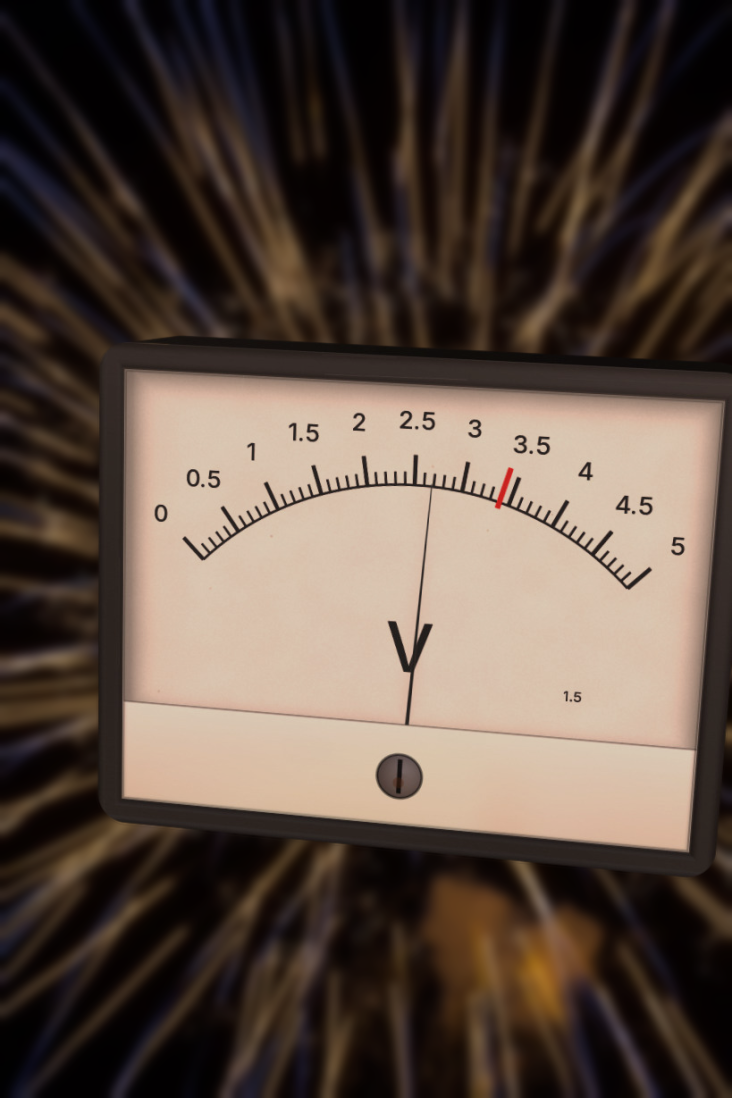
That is 2.7 V
